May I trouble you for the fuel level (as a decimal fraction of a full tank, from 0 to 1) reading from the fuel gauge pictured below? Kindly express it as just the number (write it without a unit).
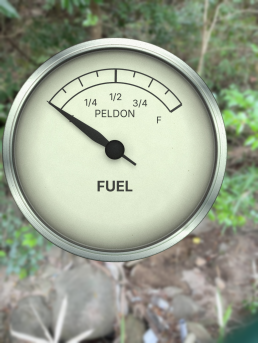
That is 0
